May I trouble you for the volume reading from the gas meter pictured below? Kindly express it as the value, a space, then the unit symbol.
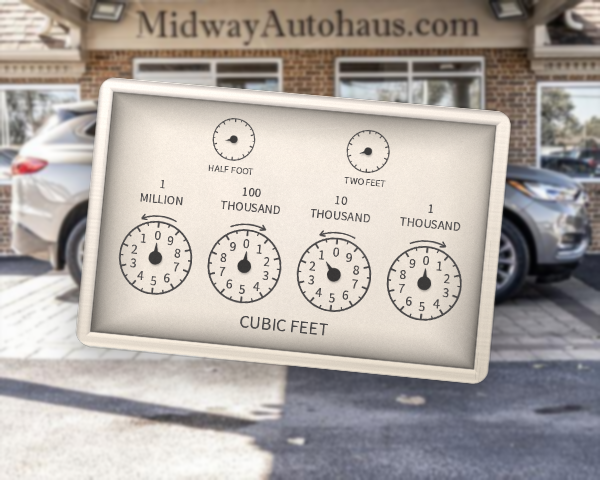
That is 1000 ft³
